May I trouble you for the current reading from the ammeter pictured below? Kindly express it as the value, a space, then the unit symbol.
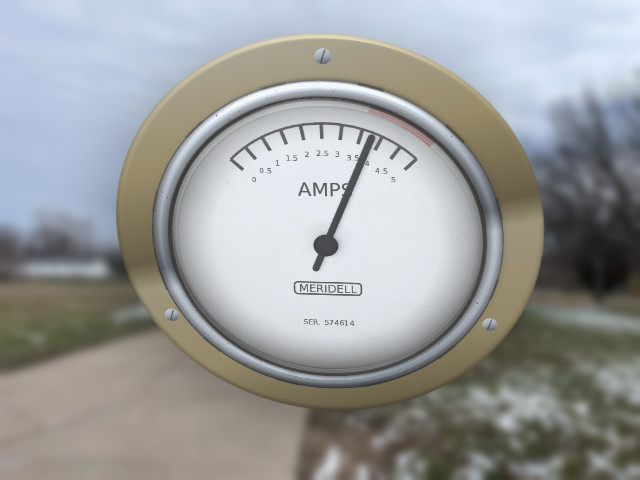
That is 3.75 A
